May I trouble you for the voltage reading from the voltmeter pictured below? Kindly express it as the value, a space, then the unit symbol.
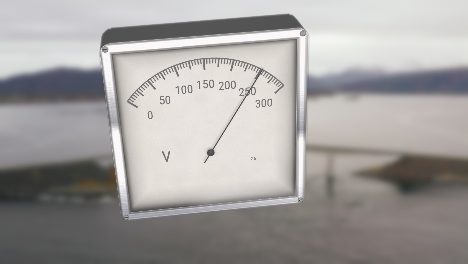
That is 250 V
